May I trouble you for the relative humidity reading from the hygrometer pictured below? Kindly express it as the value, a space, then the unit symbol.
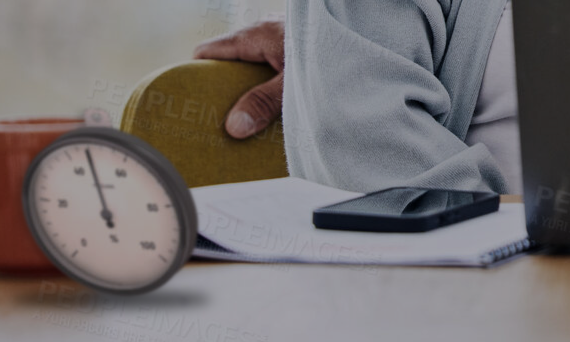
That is 48 %
